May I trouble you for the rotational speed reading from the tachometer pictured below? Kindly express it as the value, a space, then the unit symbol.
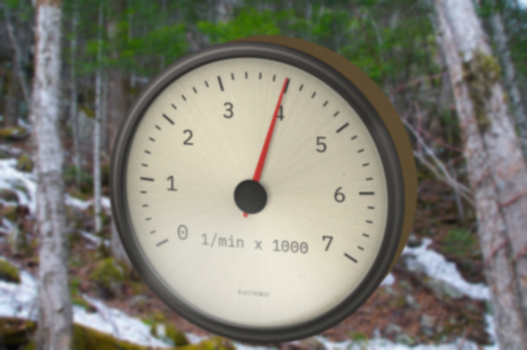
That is 4000 rpm
